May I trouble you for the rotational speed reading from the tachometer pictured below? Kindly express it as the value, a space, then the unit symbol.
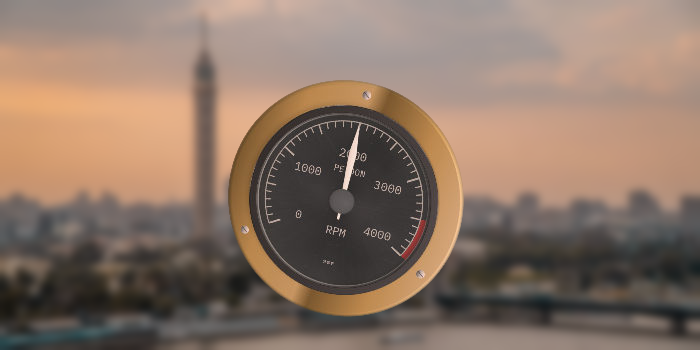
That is 2000 rpm
